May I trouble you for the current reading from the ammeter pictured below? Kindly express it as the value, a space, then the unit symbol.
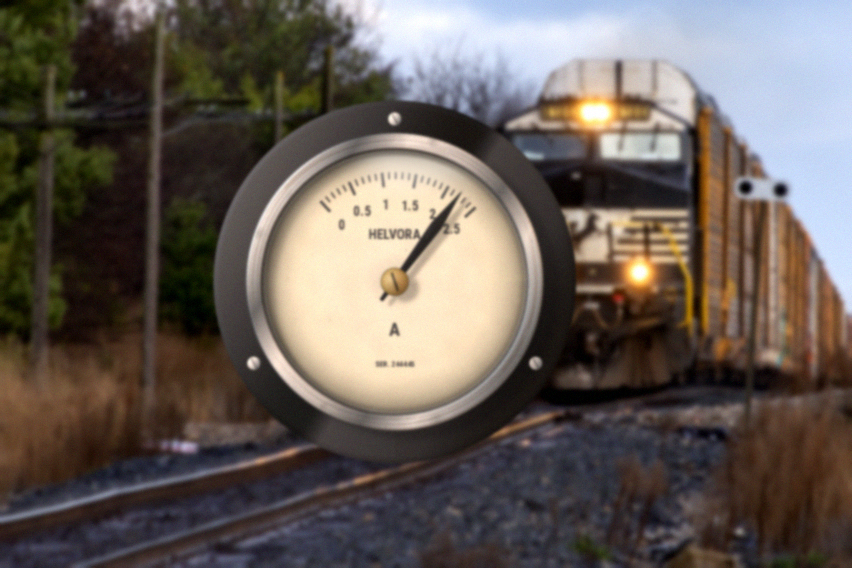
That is 2.2 A
